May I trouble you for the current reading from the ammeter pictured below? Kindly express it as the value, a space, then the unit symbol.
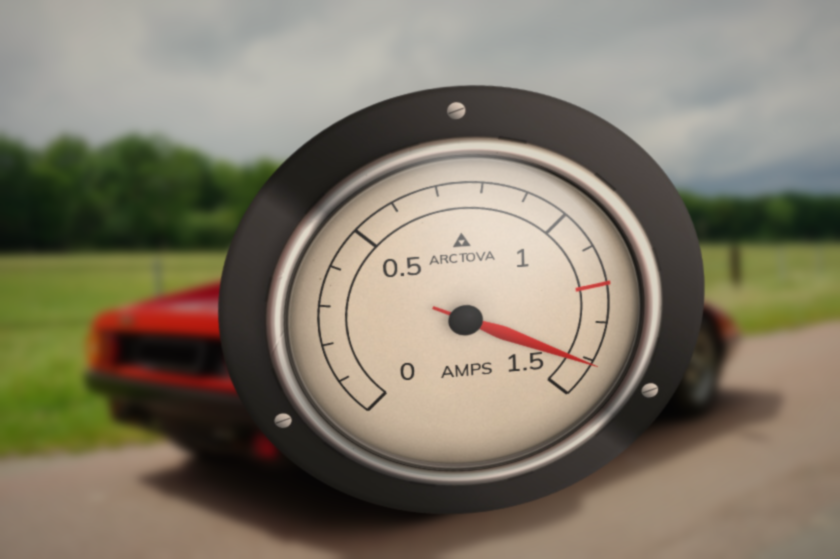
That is 1.4 A
